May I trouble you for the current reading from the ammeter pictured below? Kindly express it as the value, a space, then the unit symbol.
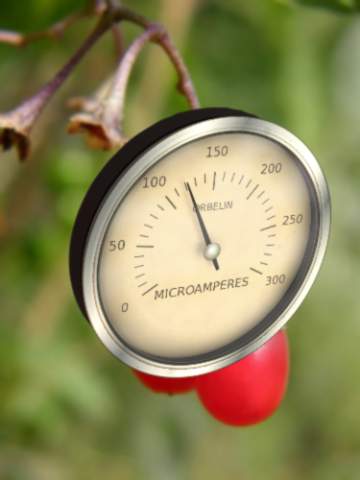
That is 120 µA
